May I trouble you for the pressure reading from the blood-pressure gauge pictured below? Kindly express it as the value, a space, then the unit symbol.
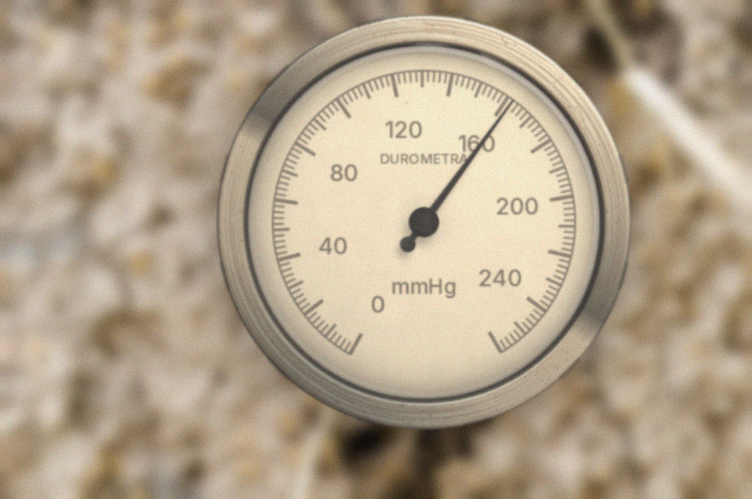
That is 162 mmHg
